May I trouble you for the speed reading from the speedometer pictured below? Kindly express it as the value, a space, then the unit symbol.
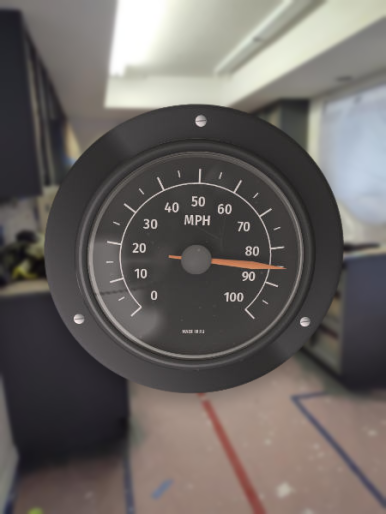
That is 85 mph
